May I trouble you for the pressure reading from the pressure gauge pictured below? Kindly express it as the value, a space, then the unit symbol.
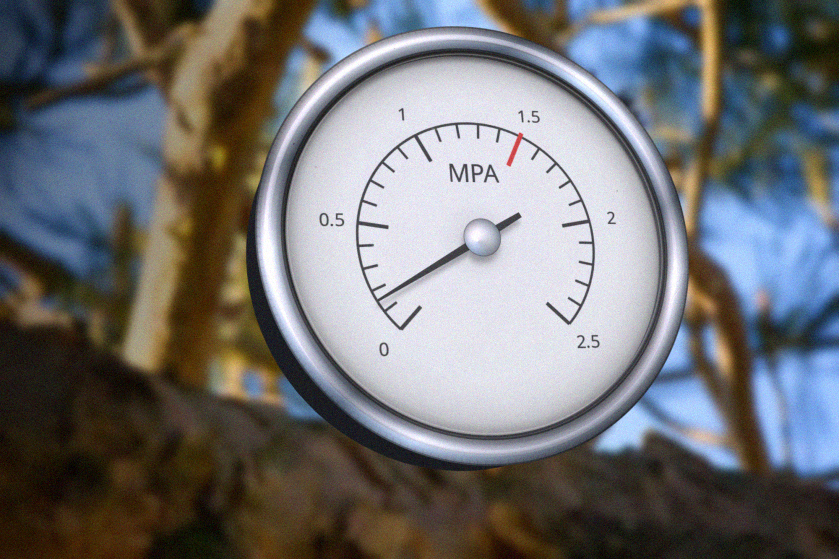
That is 0.15 MPa
